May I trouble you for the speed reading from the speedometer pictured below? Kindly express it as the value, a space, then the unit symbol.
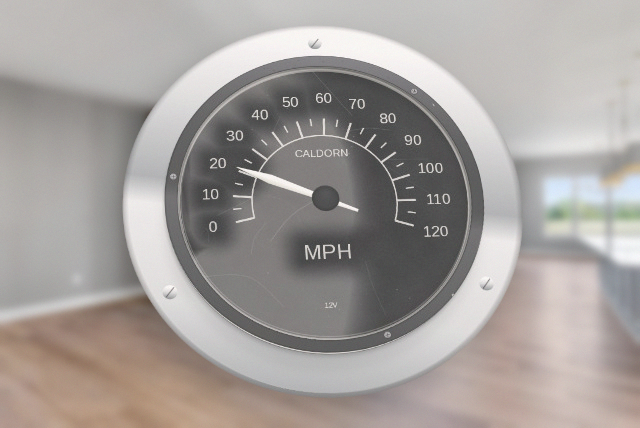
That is 20 mph
